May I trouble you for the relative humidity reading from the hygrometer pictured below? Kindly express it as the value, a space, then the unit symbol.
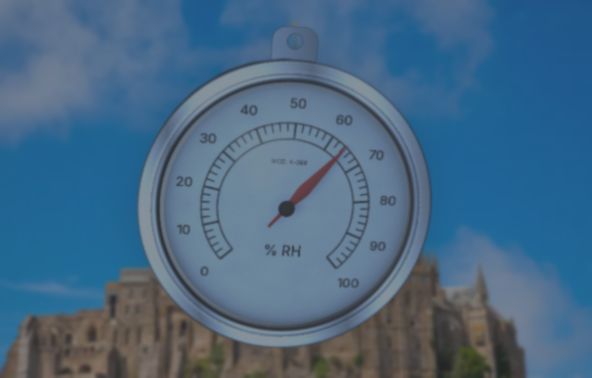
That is 64 %
